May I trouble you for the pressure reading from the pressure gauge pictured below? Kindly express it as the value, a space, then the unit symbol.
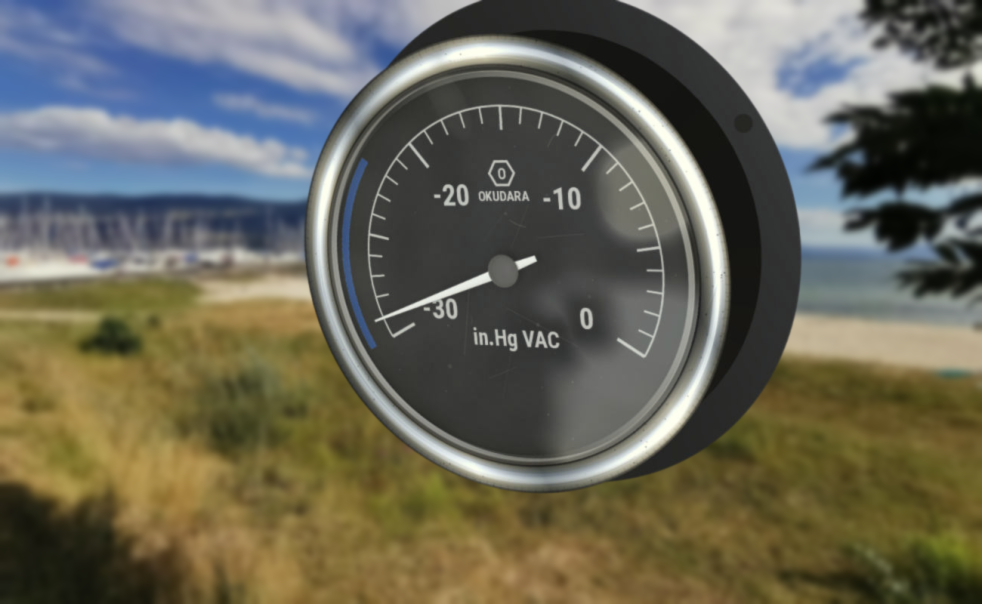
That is -29 inHg
